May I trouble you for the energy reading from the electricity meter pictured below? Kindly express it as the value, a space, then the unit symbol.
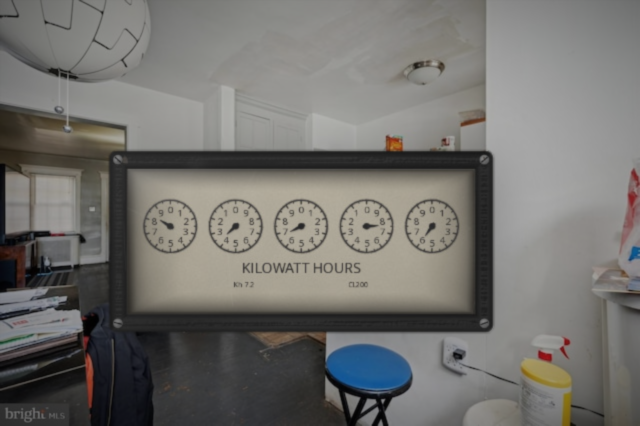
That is 83676 kWh
